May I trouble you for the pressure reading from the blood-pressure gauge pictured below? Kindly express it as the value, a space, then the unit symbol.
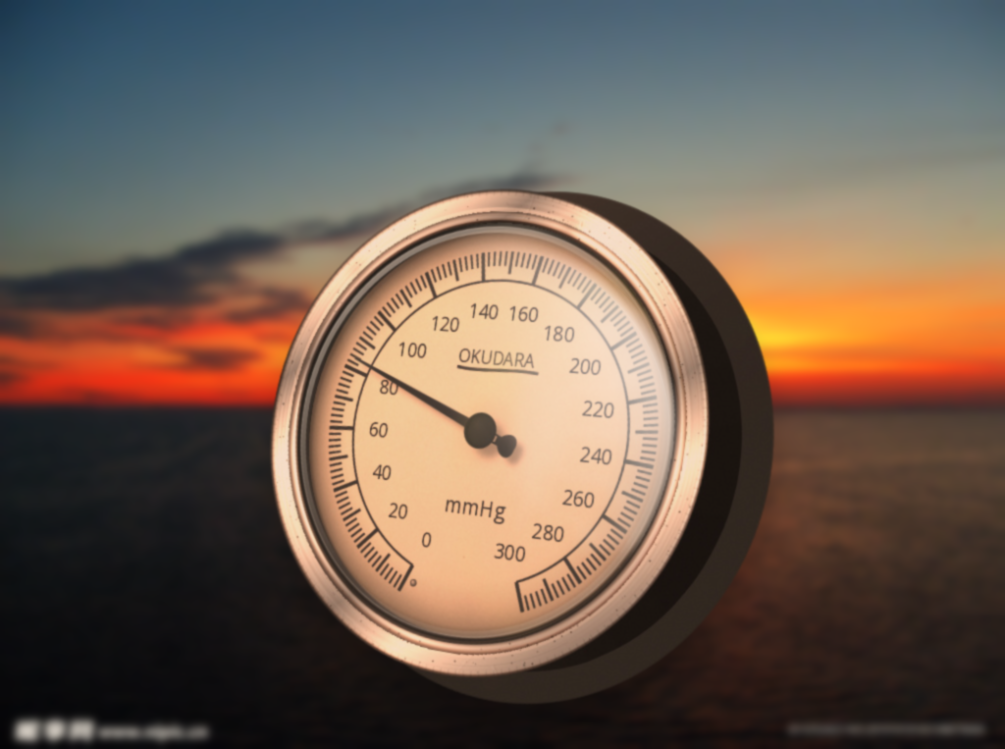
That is 84 mmHg
